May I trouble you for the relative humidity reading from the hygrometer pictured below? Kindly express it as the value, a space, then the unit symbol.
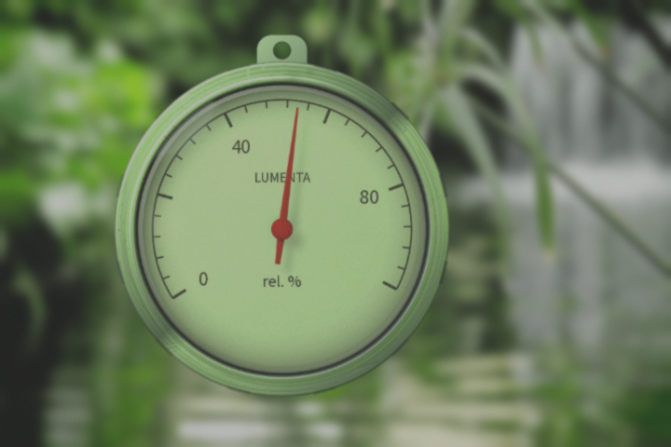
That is 54 %
